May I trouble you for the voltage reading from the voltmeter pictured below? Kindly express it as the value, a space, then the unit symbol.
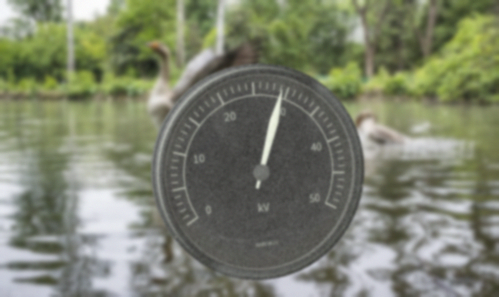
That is 29 kV
